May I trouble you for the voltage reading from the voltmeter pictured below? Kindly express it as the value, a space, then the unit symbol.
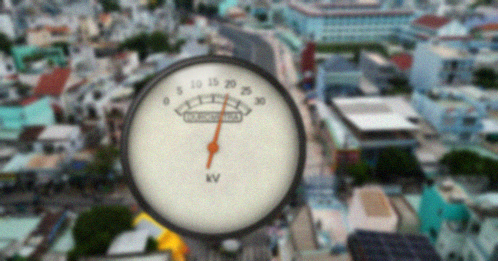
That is 20 kV
